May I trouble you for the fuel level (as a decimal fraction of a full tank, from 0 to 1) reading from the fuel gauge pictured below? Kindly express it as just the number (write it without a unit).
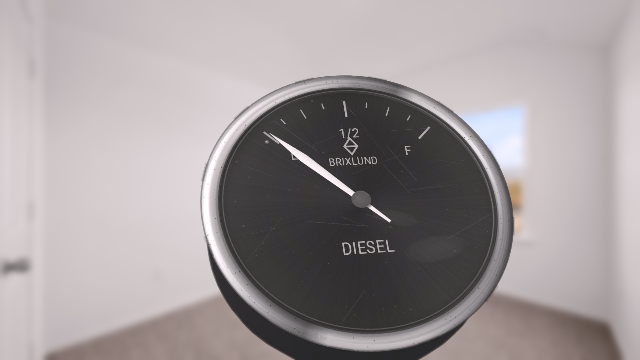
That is 0
